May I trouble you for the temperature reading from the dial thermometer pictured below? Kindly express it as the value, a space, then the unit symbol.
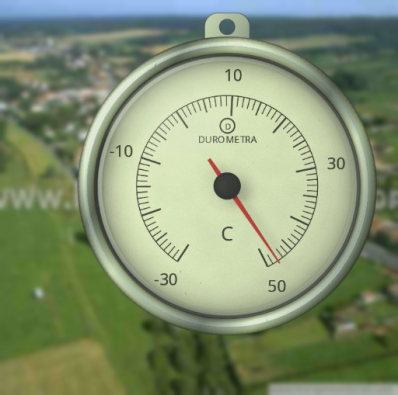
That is 48 °C
